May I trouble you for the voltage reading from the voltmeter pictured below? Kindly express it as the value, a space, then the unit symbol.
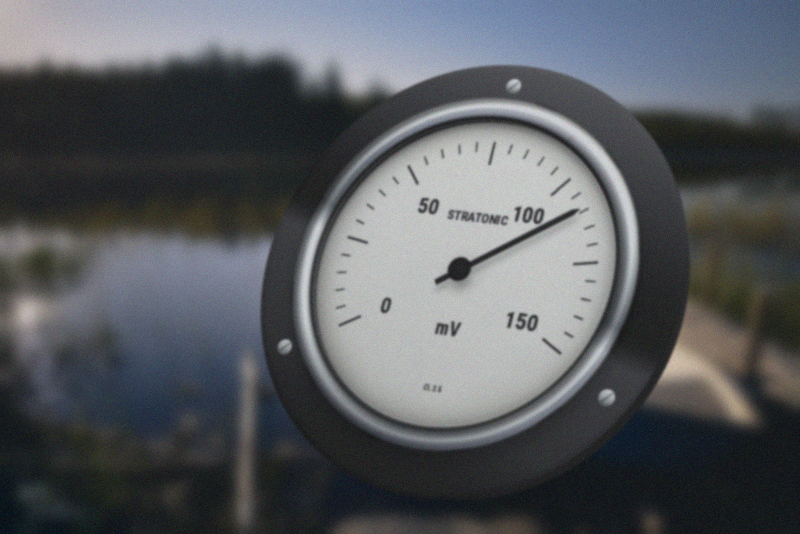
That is 110 mV
